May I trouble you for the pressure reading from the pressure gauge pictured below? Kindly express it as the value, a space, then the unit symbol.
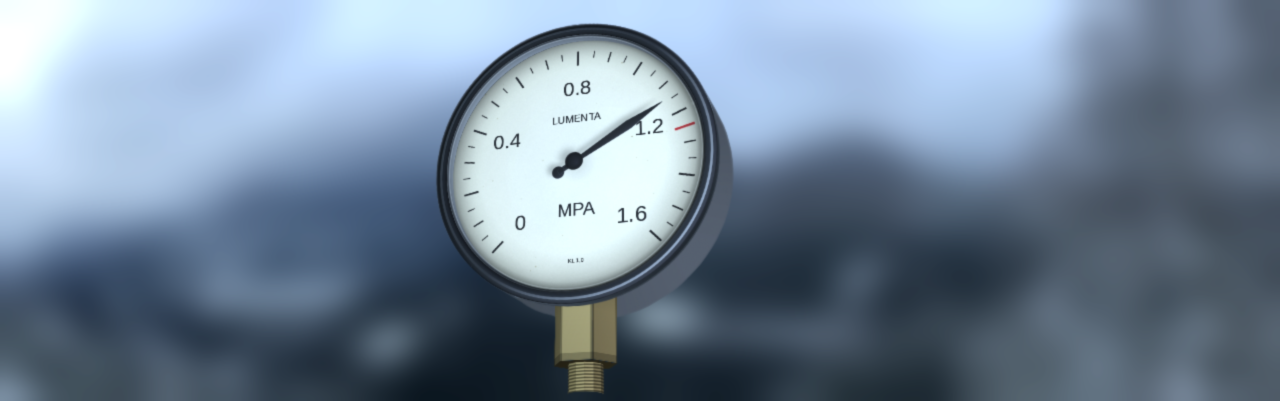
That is 1.15 MPa
